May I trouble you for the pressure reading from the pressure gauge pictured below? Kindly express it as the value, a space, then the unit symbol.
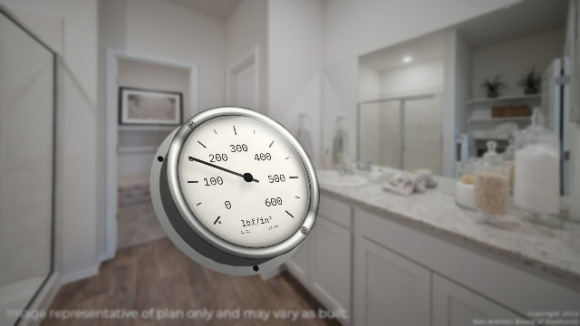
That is 150 psi
